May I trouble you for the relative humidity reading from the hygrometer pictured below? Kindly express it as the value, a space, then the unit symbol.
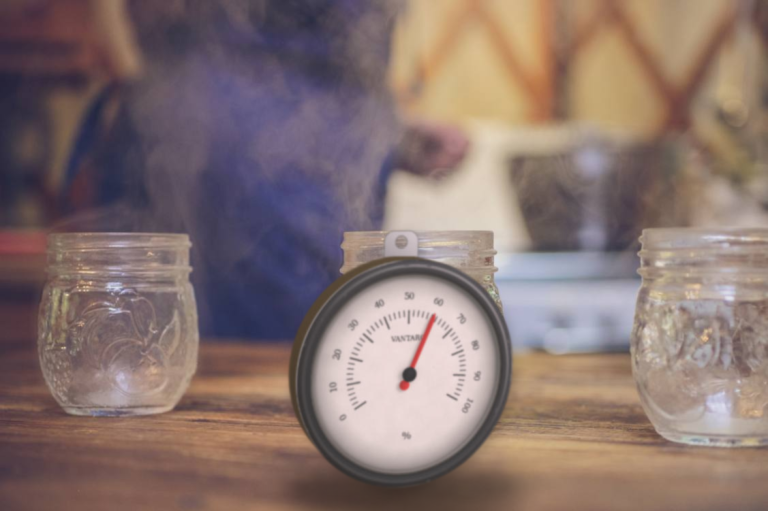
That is 60 %
